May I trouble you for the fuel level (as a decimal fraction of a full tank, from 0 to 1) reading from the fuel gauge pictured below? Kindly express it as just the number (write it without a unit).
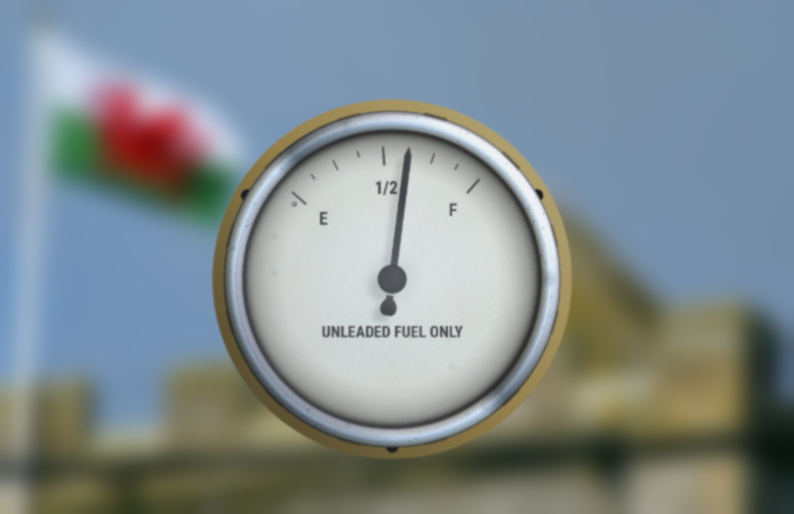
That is 0.625
